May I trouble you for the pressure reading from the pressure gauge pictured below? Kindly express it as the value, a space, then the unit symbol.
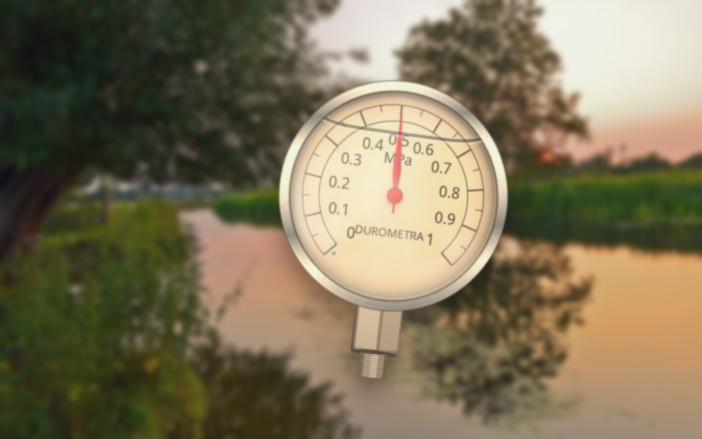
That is 0.5 MPa
